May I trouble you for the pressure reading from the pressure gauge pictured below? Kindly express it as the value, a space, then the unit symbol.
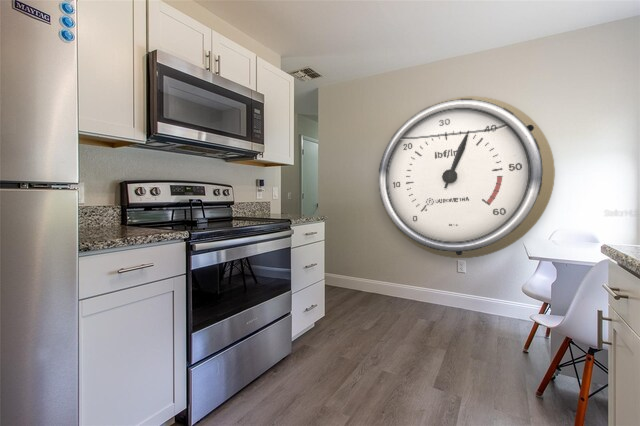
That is 36 psi
